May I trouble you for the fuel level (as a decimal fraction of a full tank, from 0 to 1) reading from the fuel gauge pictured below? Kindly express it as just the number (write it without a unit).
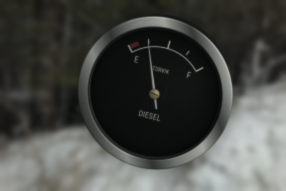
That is 0.25
